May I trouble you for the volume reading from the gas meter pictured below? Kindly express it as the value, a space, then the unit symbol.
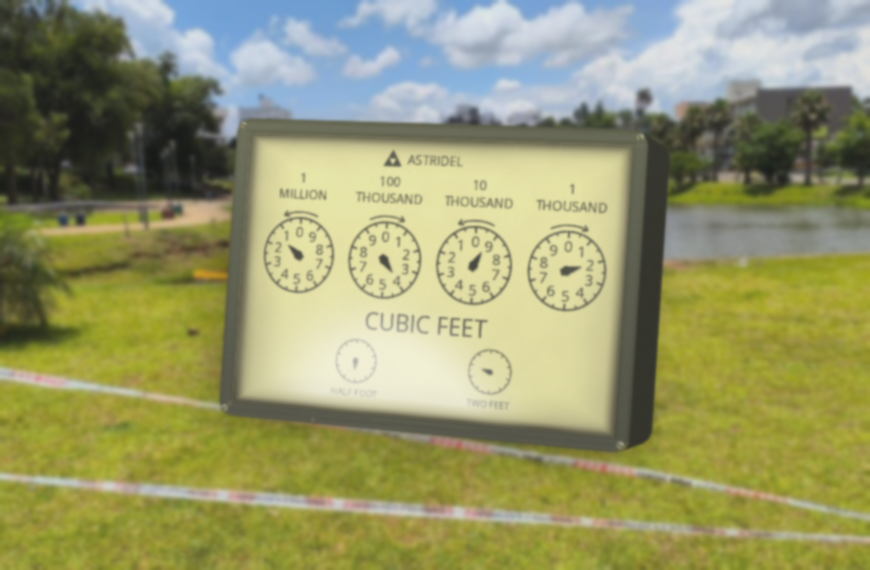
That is 139200 ft³
